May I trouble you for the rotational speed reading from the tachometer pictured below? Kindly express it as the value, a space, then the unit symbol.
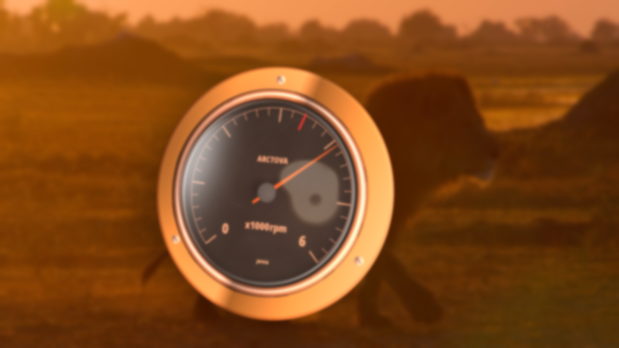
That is 4100 rpm
